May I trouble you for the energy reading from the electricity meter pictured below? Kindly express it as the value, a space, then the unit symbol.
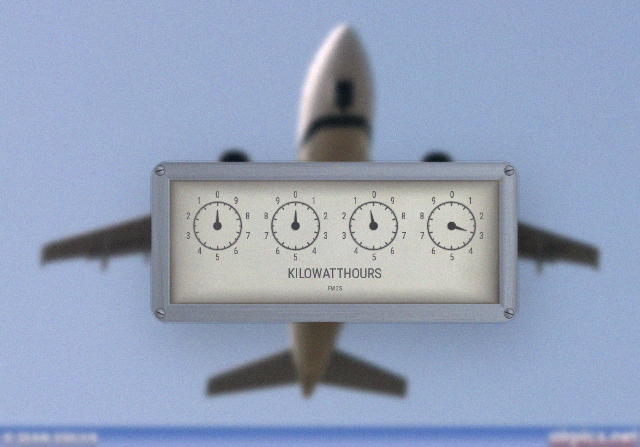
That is 3 kWh
